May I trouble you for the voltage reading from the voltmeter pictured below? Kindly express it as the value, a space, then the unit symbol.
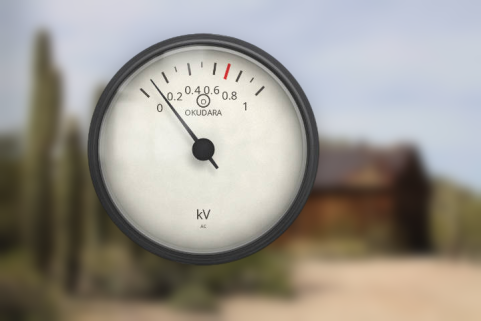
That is 0.1 kV
